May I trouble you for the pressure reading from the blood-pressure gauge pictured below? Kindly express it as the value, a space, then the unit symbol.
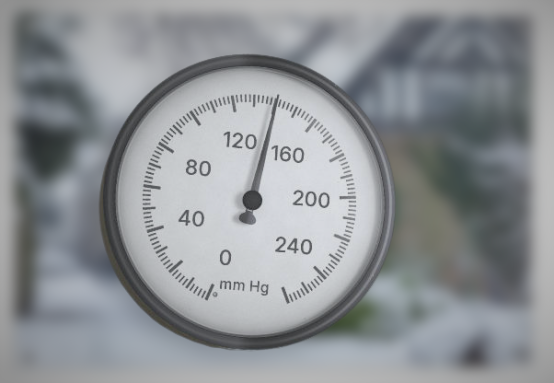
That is 140 mmHg
